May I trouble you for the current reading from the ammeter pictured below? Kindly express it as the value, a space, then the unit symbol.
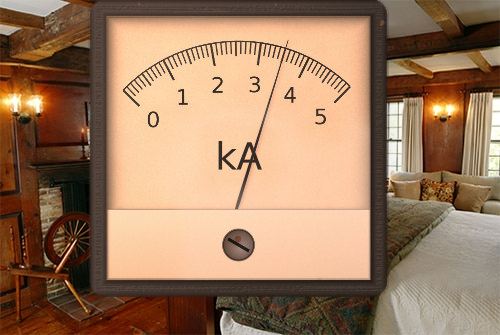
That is 3.5 kA
